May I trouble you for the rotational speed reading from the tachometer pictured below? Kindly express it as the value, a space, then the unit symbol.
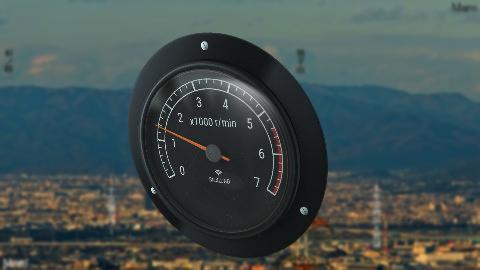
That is 1400 rpm
